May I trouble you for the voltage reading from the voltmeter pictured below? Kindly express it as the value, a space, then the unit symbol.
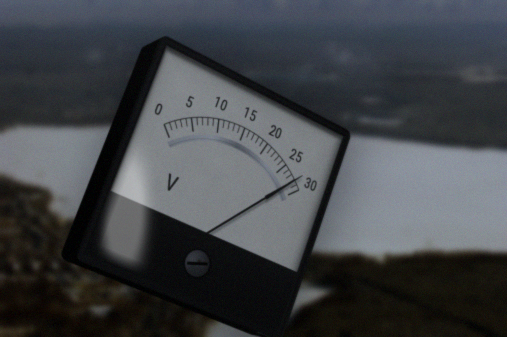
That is 28 V
